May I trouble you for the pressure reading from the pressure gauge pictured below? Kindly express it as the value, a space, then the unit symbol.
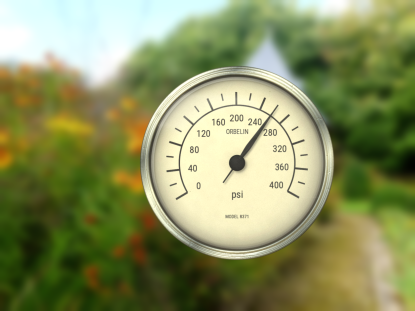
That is 260 psi
